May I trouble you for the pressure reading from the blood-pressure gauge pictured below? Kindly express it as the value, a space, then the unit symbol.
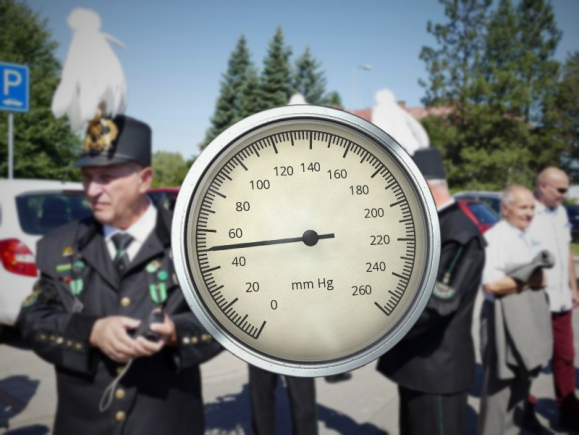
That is 50 mmHg
